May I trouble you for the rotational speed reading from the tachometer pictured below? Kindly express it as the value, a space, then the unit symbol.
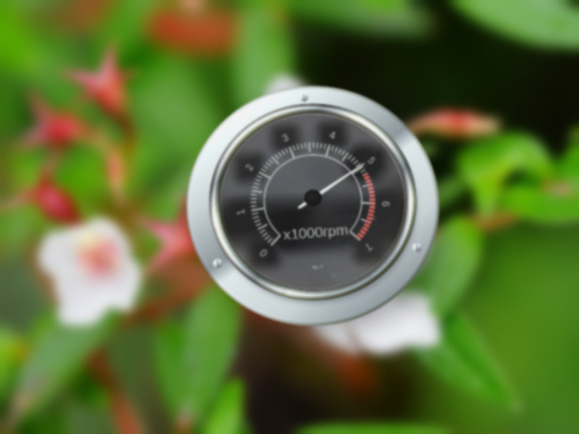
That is 5000 rpm
